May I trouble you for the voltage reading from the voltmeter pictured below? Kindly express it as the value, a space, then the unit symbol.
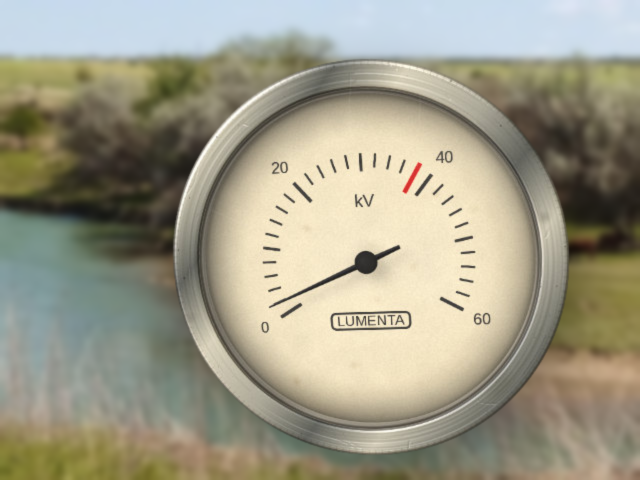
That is 2 kV
